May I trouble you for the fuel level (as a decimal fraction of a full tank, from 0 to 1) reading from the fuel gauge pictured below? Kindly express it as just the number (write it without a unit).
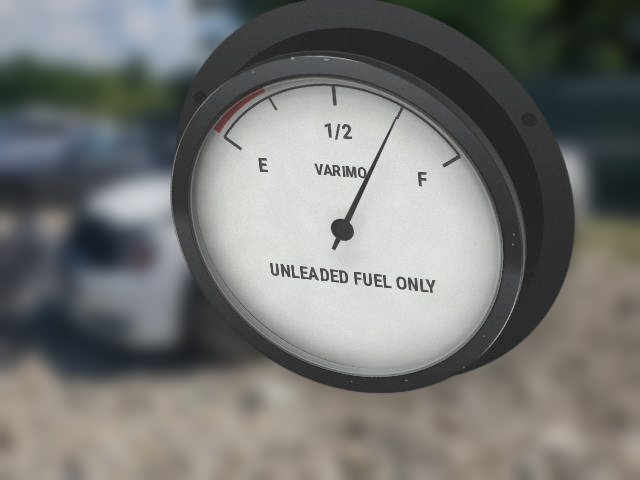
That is 0.75
